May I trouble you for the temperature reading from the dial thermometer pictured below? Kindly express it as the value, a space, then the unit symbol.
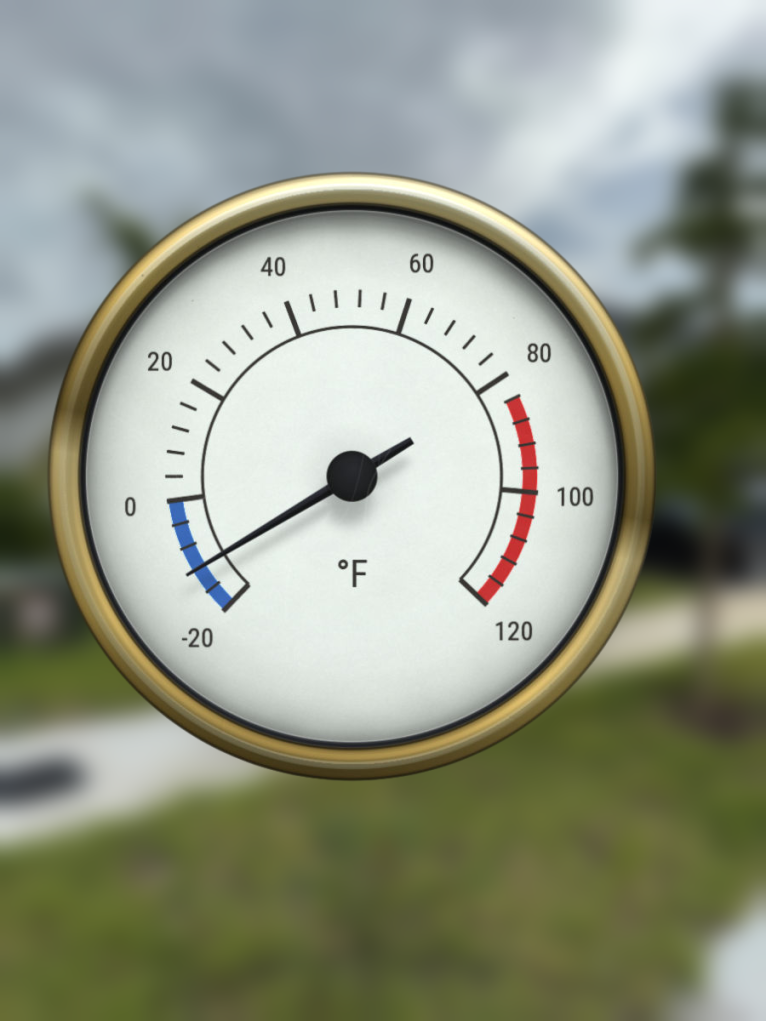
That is -12 °F
